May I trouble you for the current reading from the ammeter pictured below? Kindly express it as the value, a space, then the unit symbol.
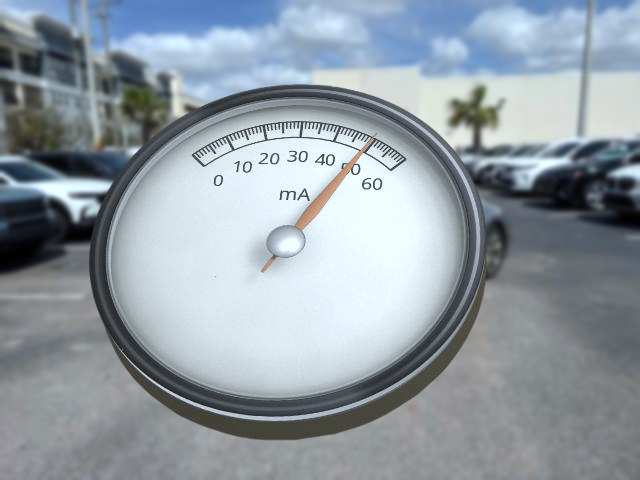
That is 50 mA
